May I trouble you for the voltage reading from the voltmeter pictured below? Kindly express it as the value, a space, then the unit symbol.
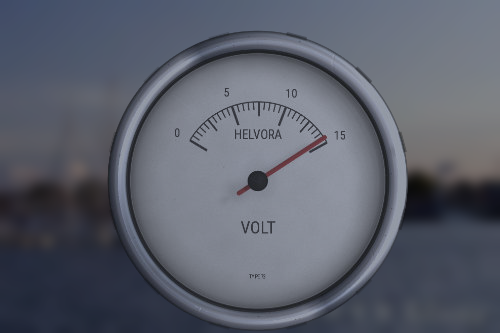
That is 14.5 V
